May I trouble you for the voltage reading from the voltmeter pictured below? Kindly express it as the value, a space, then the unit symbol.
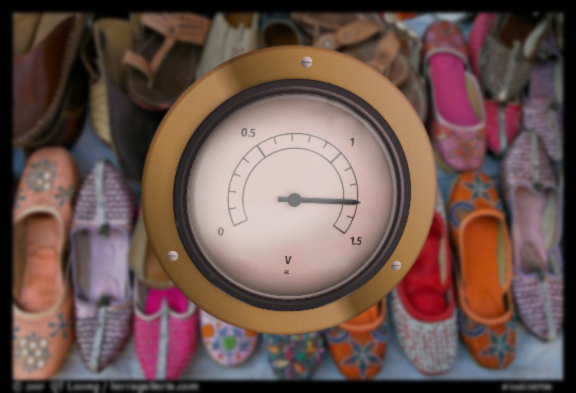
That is 1.3 V
